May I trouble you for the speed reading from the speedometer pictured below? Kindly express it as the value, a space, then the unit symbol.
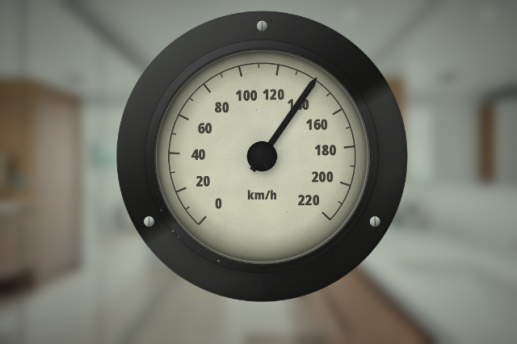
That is 140 km/h
